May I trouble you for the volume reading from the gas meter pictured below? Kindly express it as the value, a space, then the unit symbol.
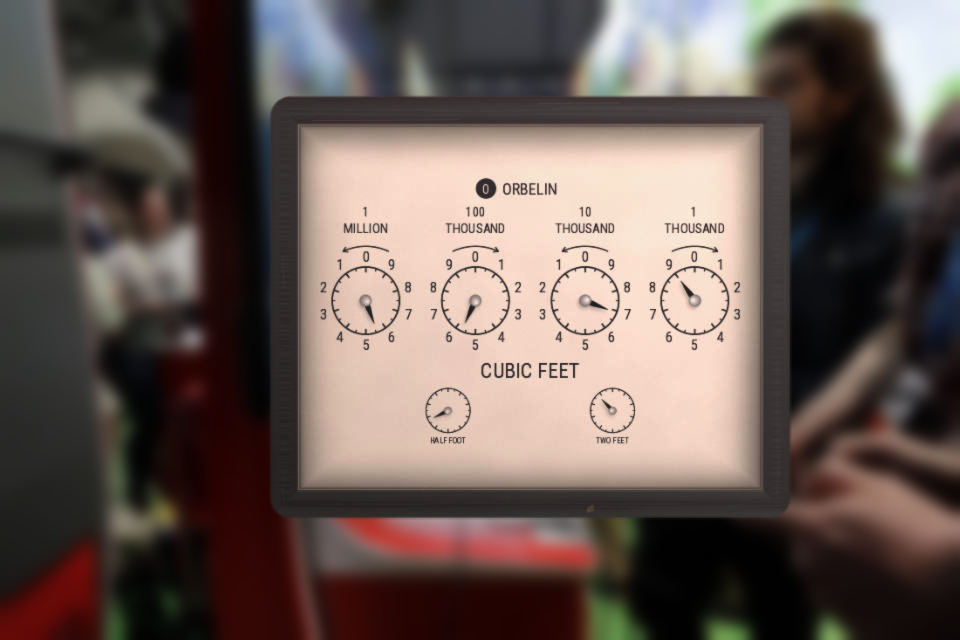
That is 556900 ft³
